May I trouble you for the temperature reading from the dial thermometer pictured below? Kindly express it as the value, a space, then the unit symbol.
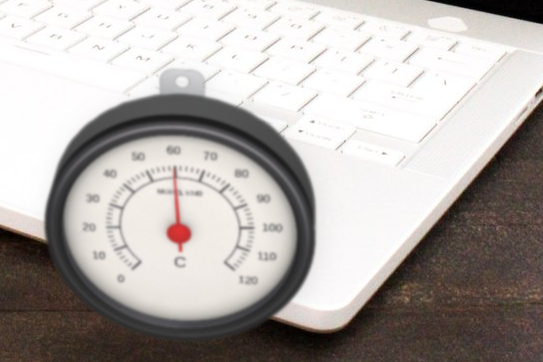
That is 60 °C
